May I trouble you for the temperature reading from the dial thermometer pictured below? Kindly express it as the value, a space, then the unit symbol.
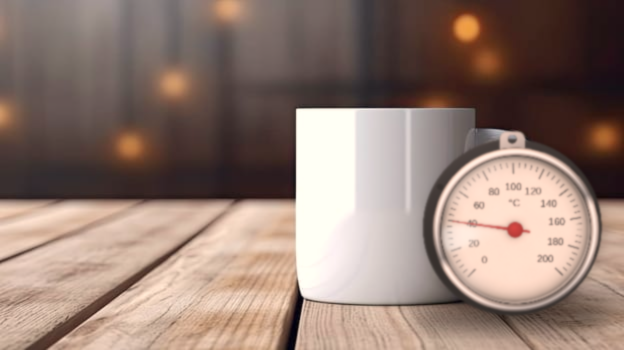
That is 40 °C
